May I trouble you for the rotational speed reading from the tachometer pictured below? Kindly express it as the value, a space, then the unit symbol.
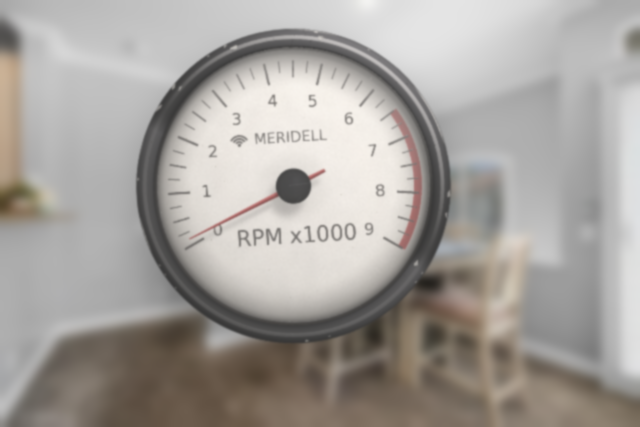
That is 125 rpm
